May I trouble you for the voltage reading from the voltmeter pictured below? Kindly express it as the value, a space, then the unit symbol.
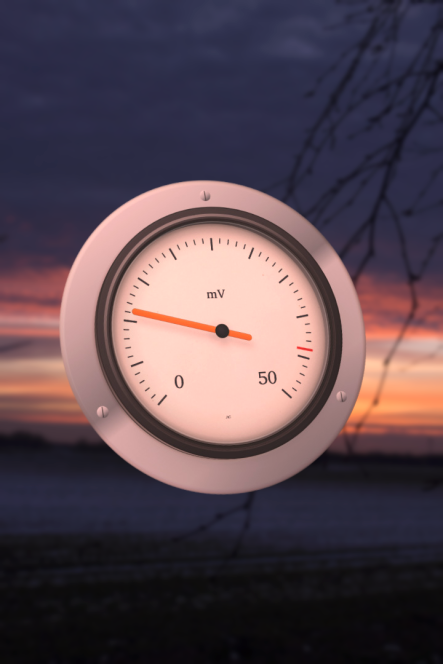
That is 11 mV
